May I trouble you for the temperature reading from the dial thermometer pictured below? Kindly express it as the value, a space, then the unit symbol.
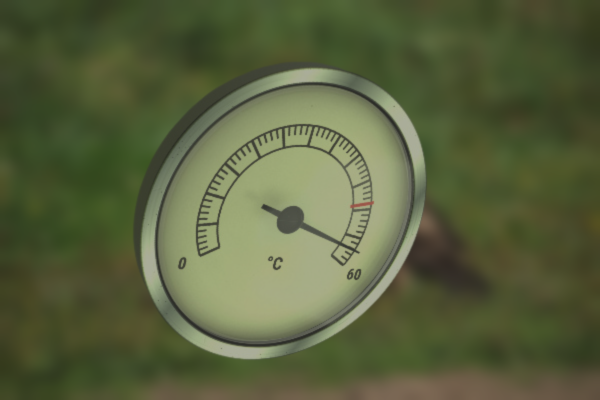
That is 57 °C
